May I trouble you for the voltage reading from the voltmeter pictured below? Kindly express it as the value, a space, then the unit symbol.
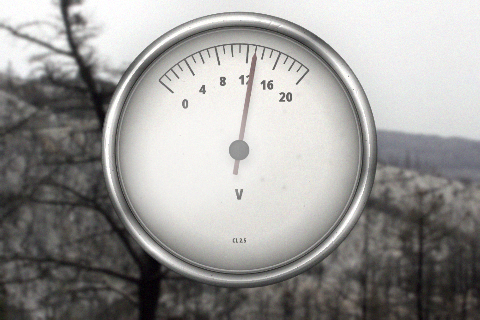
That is 13 V
